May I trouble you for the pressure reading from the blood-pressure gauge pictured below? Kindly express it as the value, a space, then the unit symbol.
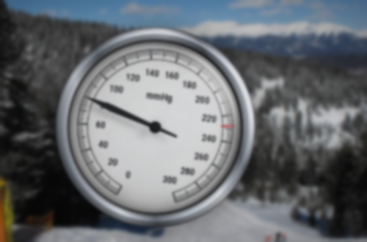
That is 80 mmHg
